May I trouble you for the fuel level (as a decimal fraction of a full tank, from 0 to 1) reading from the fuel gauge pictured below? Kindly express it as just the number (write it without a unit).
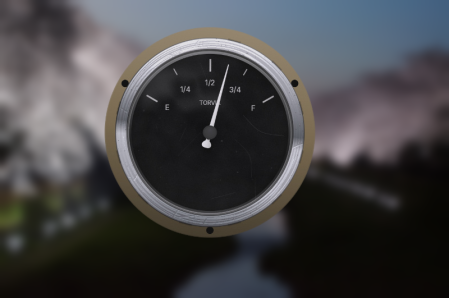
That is 0.625
